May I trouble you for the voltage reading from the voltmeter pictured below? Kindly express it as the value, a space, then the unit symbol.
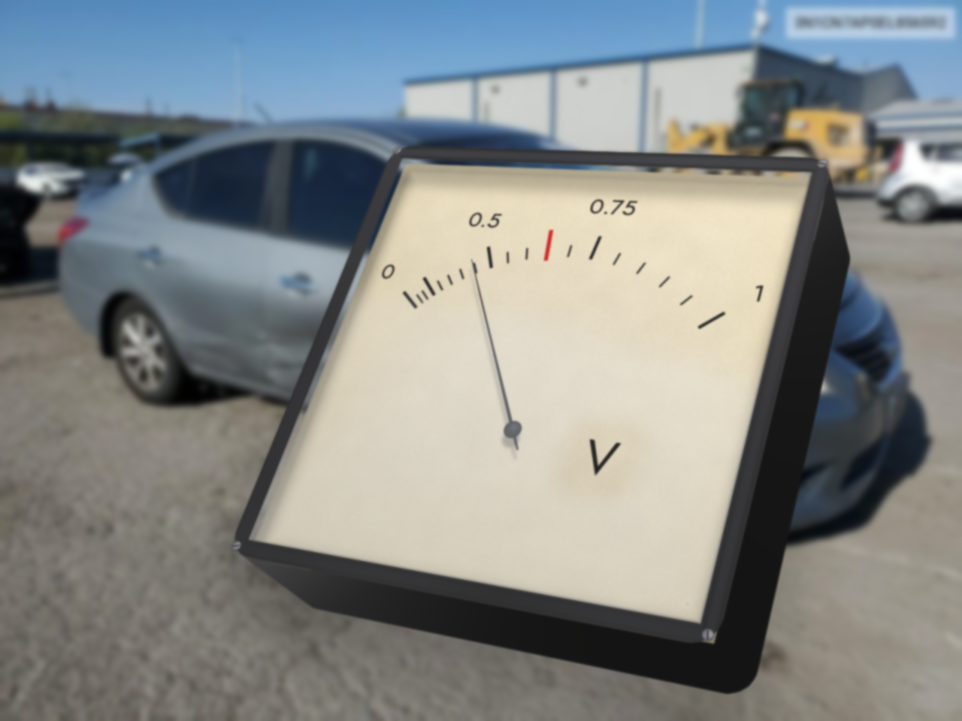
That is 0.45 V
